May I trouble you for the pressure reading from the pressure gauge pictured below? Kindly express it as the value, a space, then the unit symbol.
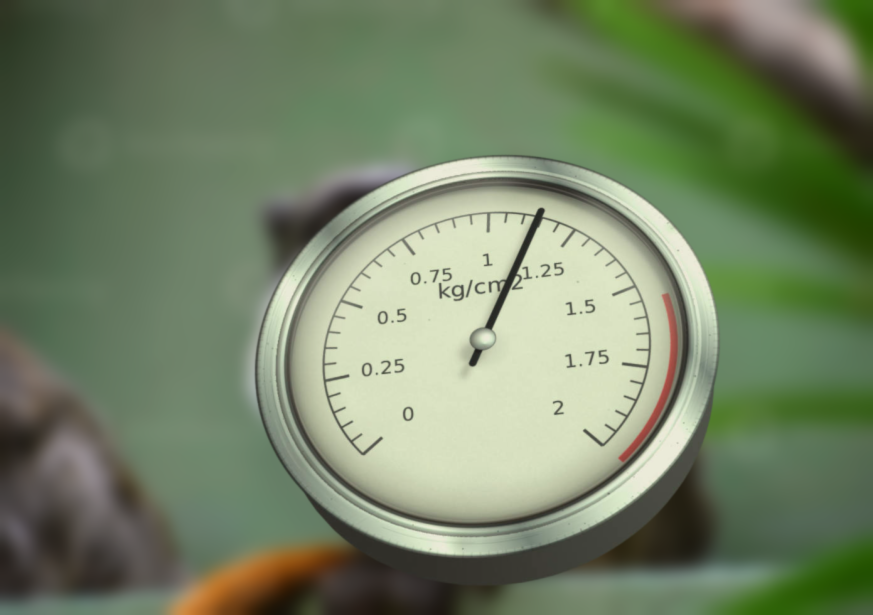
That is 1.15 kg/cm²
